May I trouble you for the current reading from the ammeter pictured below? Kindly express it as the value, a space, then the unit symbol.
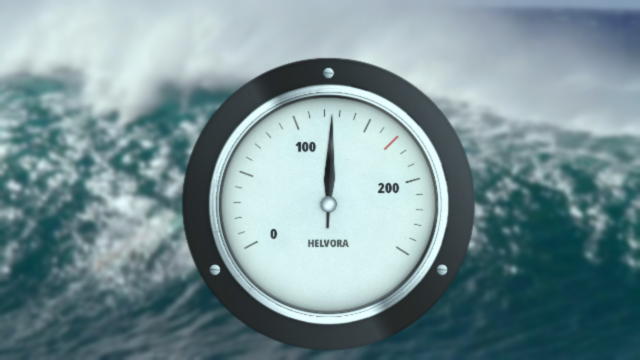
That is 125 A
